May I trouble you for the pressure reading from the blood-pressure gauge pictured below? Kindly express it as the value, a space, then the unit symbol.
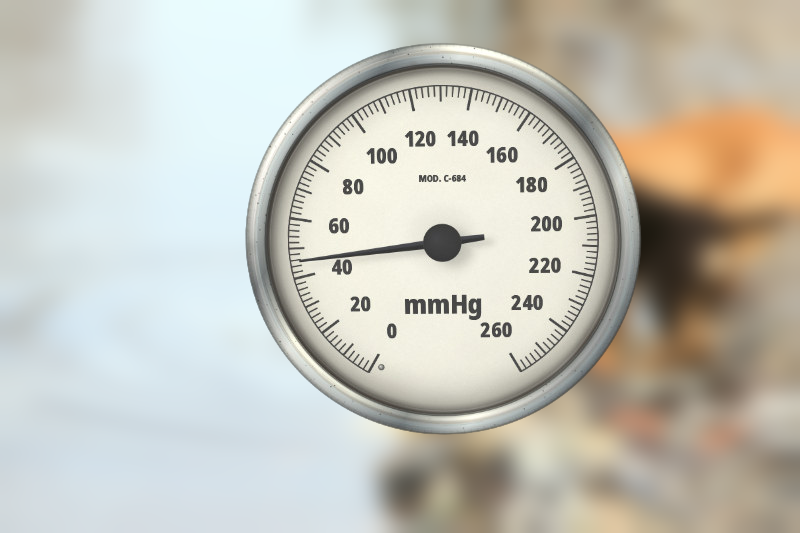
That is 46 mmHg
